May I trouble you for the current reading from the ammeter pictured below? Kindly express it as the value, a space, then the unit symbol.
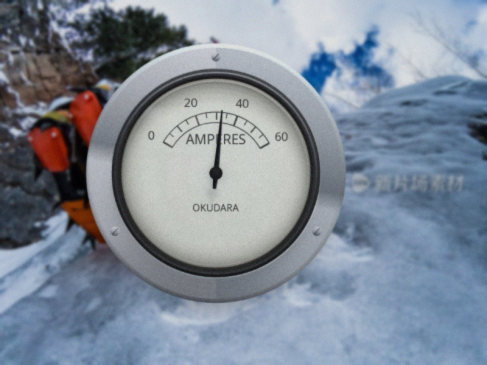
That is 32.5 A
